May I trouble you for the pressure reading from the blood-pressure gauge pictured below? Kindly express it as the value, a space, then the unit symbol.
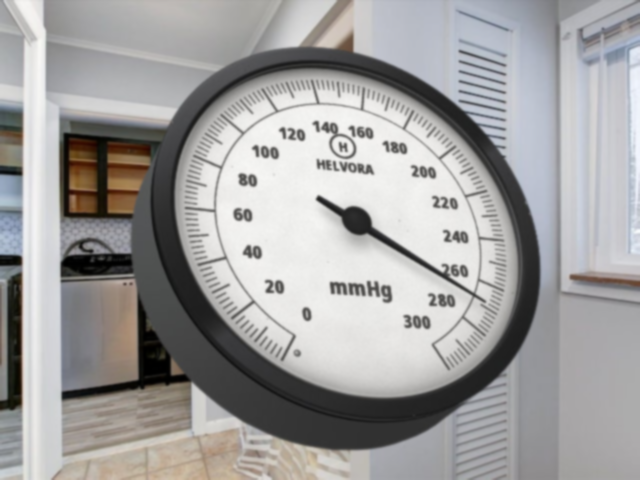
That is 270 mmHg
